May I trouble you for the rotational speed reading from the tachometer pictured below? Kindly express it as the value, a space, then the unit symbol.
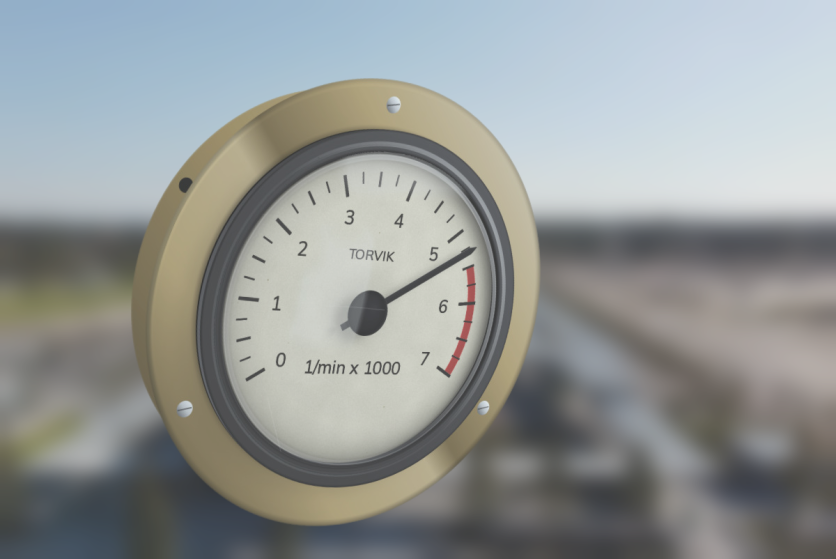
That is 5250 rpm
